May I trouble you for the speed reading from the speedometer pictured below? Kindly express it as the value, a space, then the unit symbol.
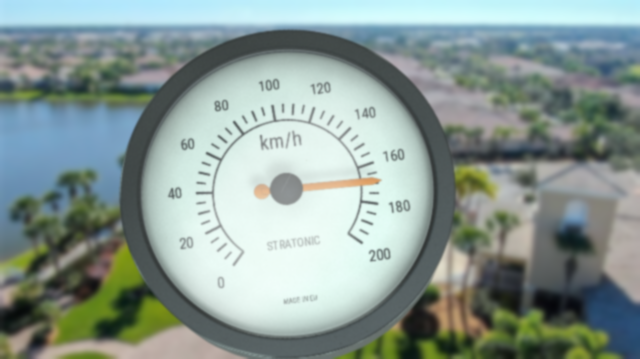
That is 170 km/h
